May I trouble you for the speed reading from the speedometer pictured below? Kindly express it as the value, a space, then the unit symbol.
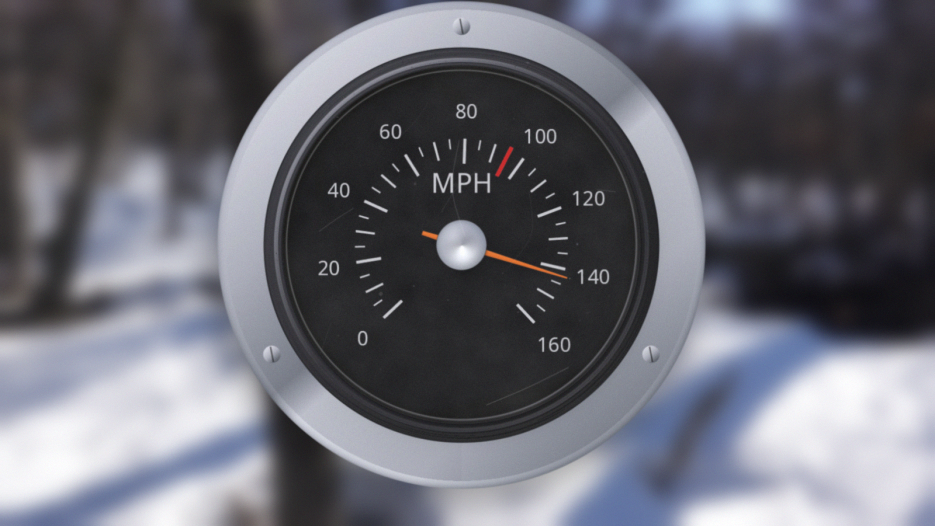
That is 142.5 mph
